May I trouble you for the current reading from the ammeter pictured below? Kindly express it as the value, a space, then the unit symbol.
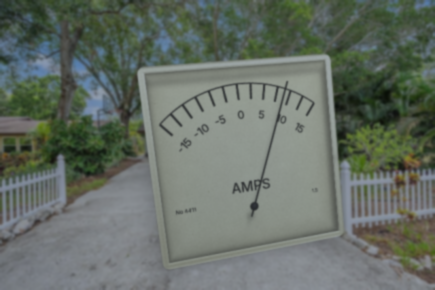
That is 8.75 A
